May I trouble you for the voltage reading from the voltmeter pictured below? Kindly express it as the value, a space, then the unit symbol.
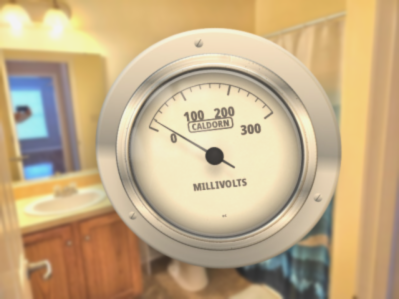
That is 20 mV
